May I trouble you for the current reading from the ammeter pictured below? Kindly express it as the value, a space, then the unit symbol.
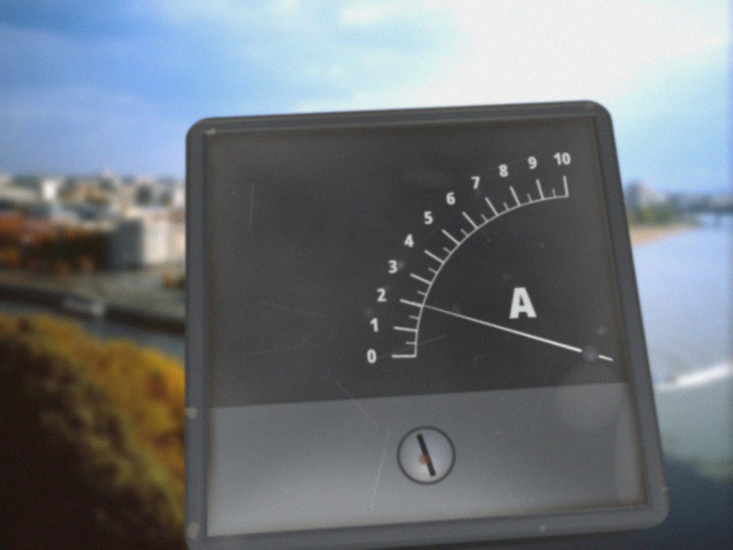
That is 2 A
